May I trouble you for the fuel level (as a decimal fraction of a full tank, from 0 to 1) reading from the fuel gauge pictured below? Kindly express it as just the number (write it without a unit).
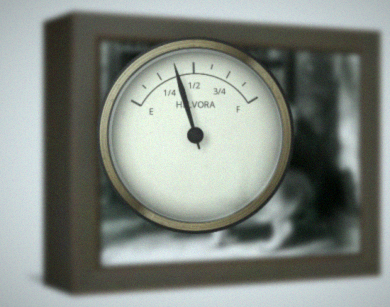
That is 0.375
